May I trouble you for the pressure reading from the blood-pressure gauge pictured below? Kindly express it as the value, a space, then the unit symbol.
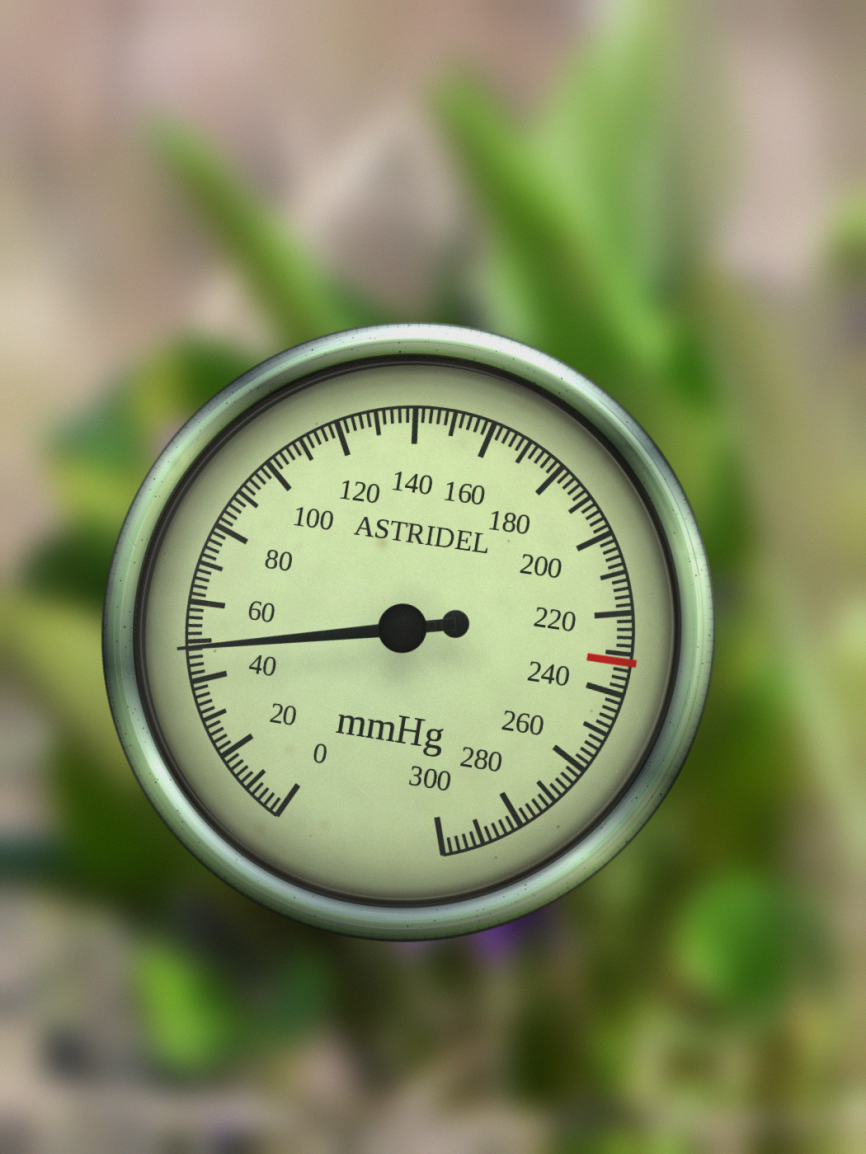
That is 48 mmHg
